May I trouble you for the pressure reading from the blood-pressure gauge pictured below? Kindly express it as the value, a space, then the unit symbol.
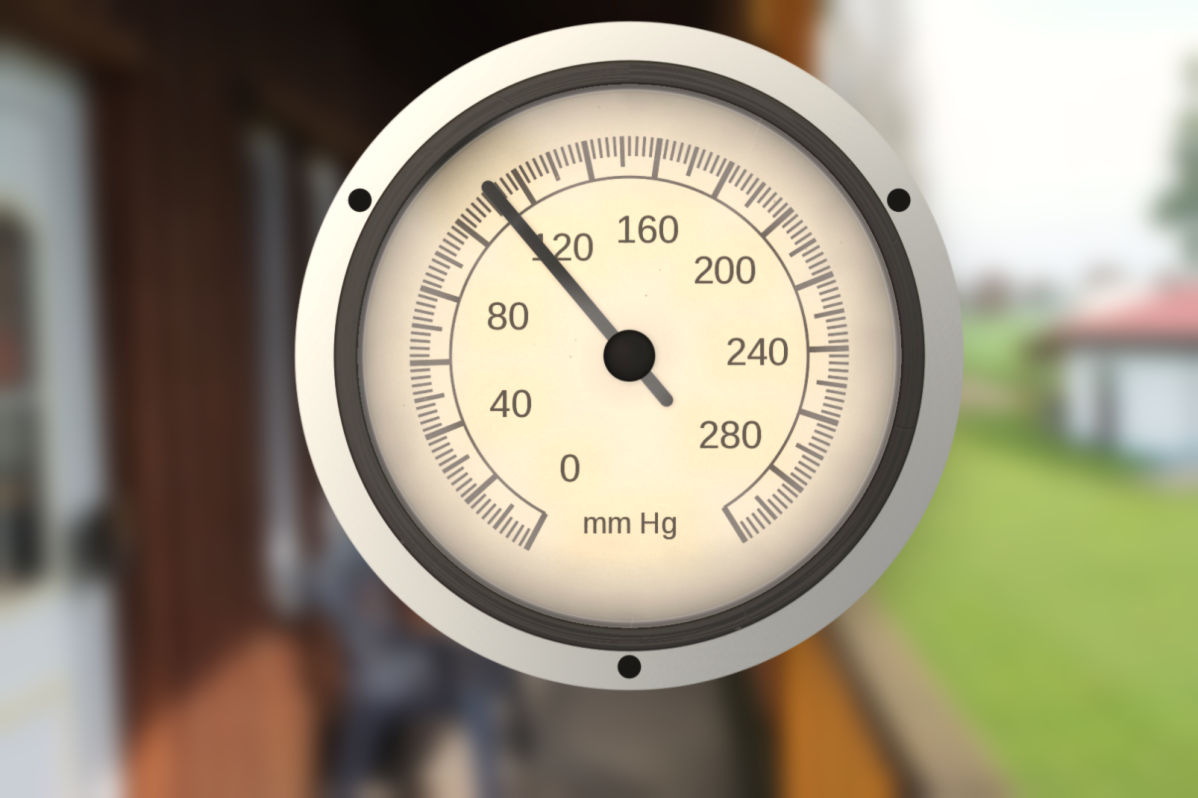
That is 112 mmHg
